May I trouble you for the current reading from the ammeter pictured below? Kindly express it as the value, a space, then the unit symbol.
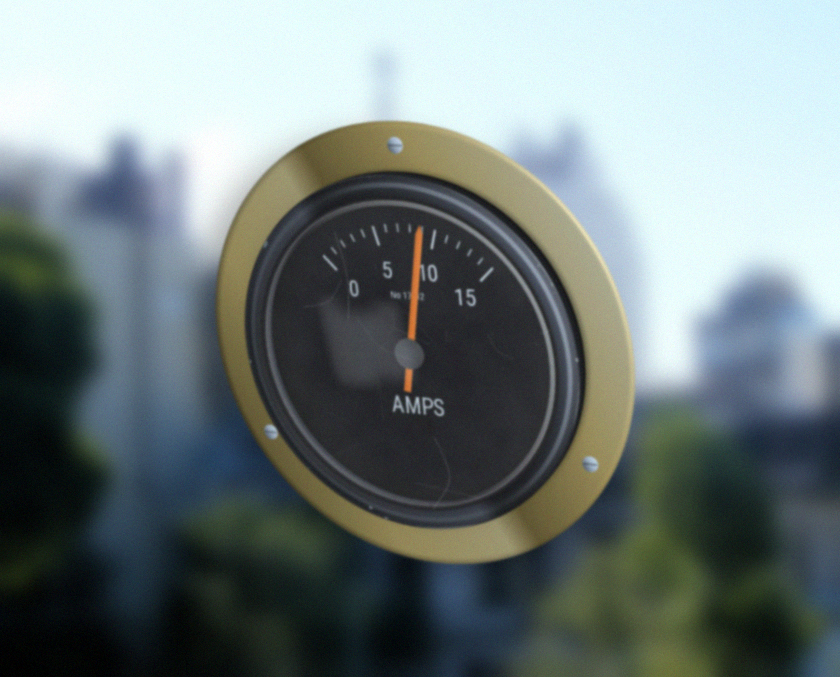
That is 9 A
